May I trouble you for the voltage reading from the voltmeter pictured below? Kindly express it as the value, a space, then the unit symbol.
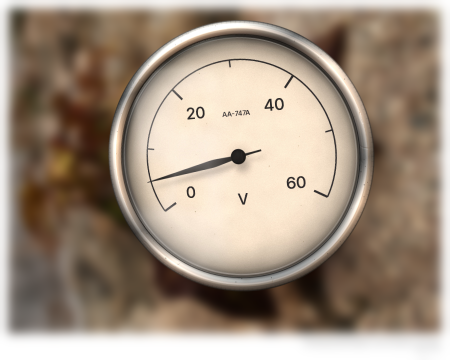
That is 5 V
